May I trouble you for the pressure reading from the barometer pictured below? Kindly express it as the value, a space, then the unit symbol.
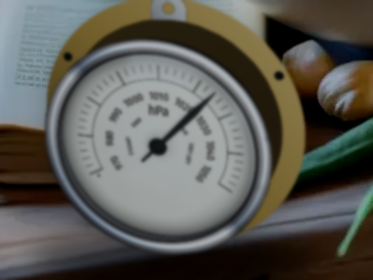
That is 1024 hPa
